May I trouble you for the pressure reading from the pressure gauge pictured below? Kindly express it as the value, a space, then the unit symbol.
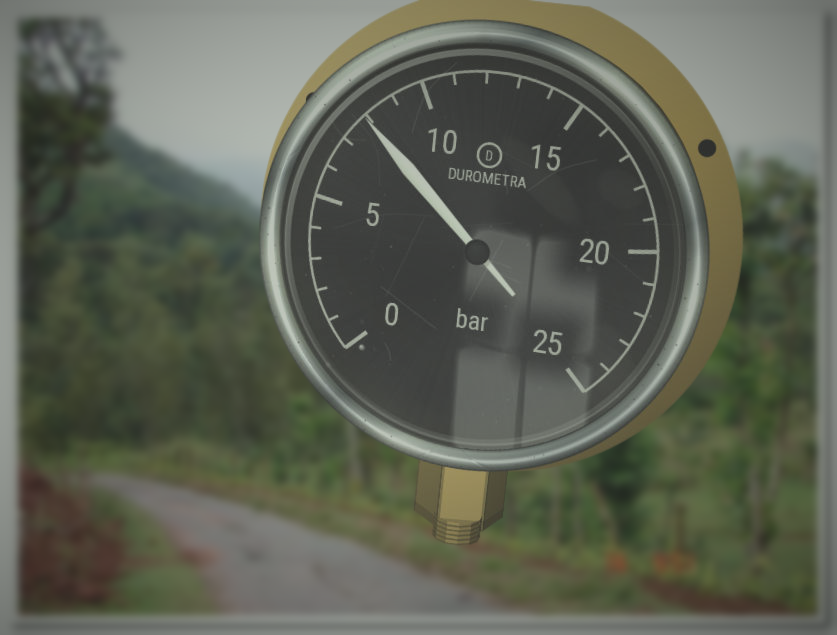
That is 8 bar
